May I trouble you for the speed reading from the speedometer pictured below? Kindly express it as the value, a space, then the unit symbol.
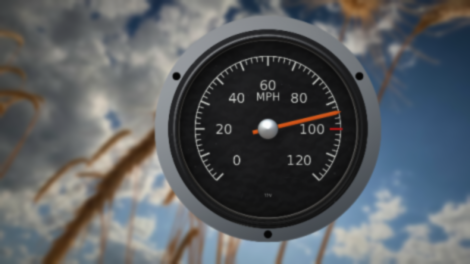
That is 94 mph
